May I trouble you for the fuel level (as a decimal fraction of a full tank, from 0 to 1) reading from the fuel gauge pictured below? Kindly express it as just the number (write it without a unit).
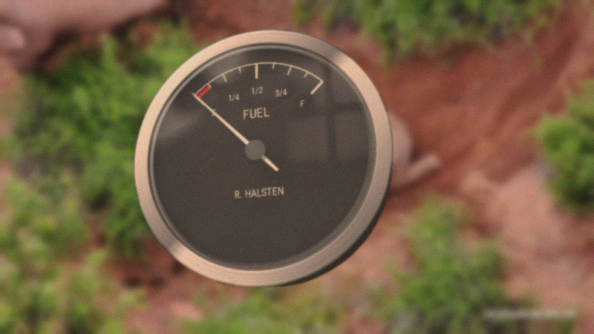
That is 0
